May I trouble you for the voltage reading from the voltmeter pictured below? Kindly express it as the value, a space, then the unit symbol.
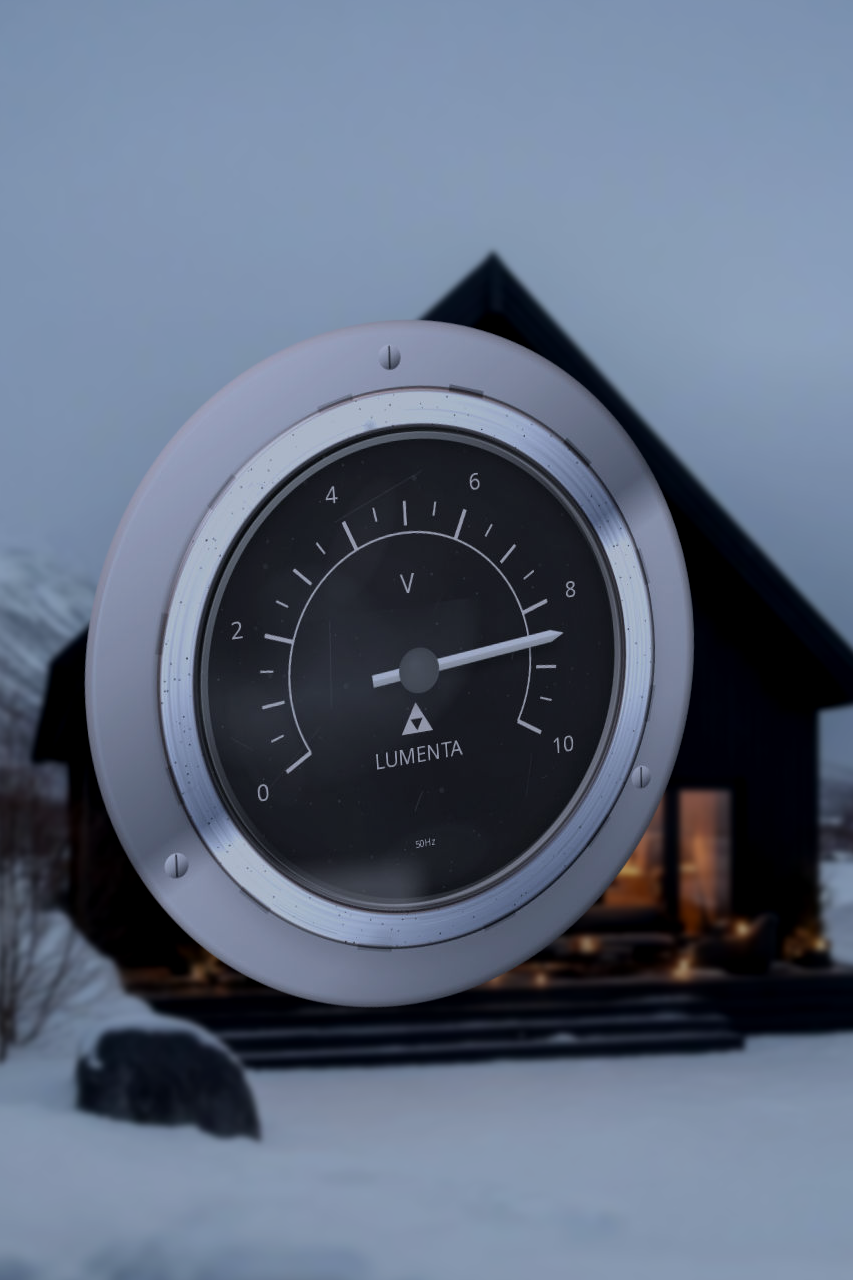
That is 8.5 V
